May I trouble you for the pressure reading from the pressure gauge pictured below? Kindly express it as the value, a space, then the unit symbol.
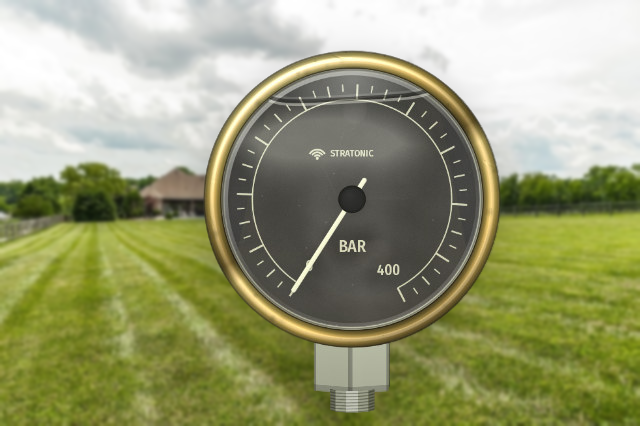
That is 0 bar
